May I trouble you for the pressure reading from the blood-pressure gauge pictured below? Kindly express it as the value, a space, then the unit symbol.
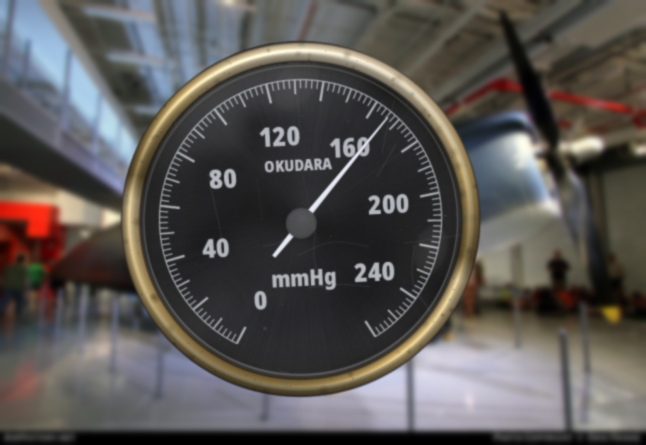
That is 166 mmHg
